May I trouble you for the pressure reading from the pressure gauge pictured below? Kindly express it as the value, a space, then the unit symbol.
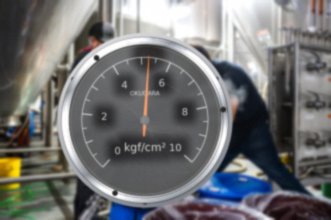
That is 5.25 kg/cm²
